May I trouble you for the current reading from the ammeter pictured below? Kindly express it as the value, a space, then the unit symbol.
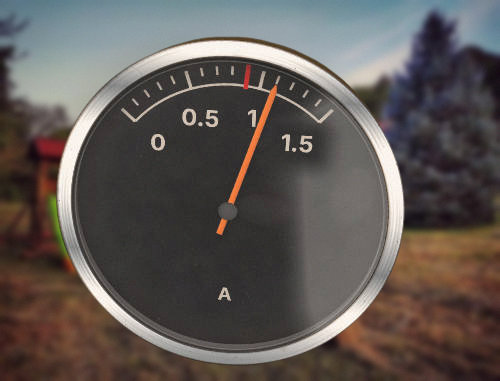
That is 1.1 A
